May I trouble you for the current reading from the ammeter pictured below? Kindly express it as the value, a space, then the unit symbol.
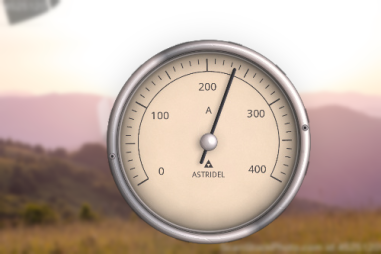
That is 235 A
